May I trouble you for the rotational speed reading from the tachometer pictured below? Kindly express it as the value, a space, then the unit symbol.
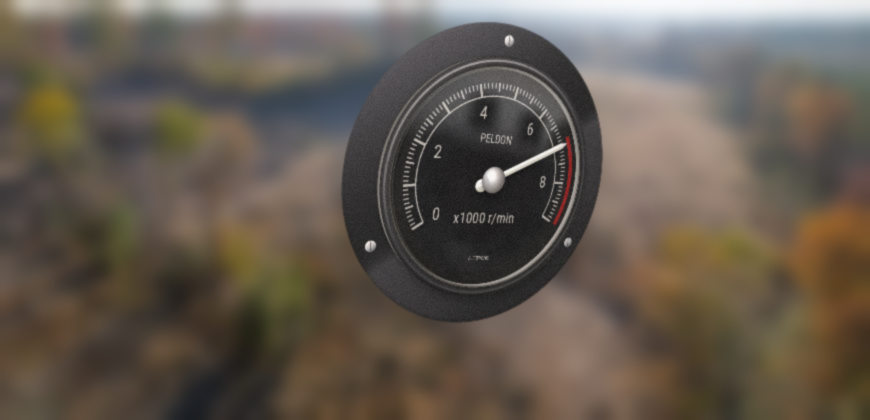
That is 7000 rpm
